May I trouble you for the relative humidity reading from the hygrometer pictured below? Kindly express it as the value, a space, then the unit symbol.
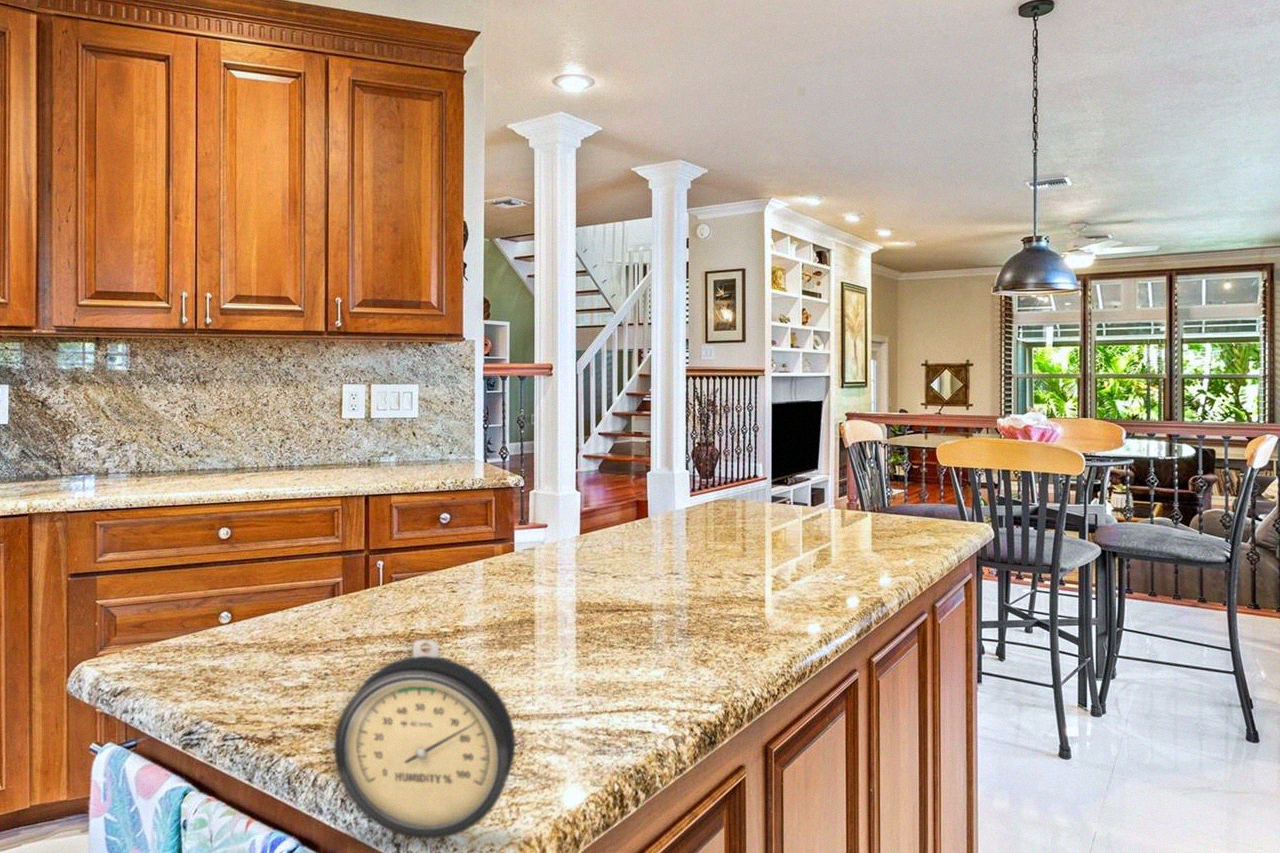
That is 75 %
